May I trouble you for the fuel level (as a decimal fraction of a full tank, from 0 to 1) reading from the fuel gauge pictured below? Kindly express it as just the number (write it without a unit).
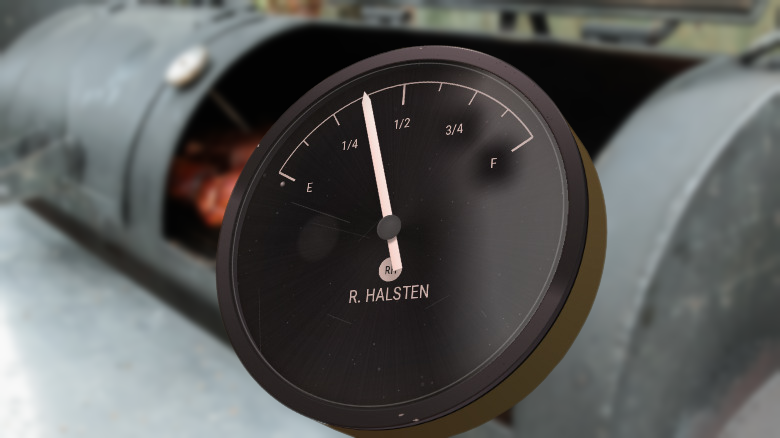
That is 0.375
